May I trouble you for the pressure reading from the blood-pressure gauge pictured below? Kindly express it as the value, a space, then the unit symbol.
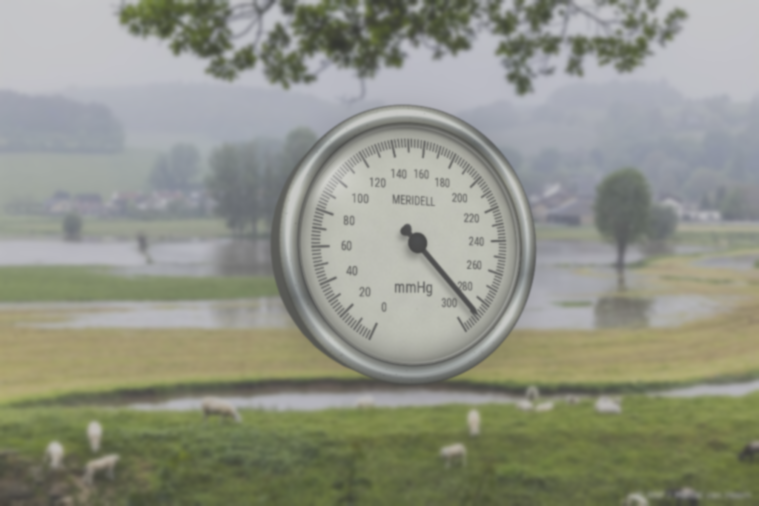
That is 290 mmHg
